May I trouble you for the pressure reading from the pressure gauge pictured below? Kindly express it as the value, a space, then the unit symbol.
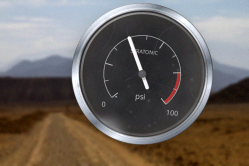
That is 40 psi
